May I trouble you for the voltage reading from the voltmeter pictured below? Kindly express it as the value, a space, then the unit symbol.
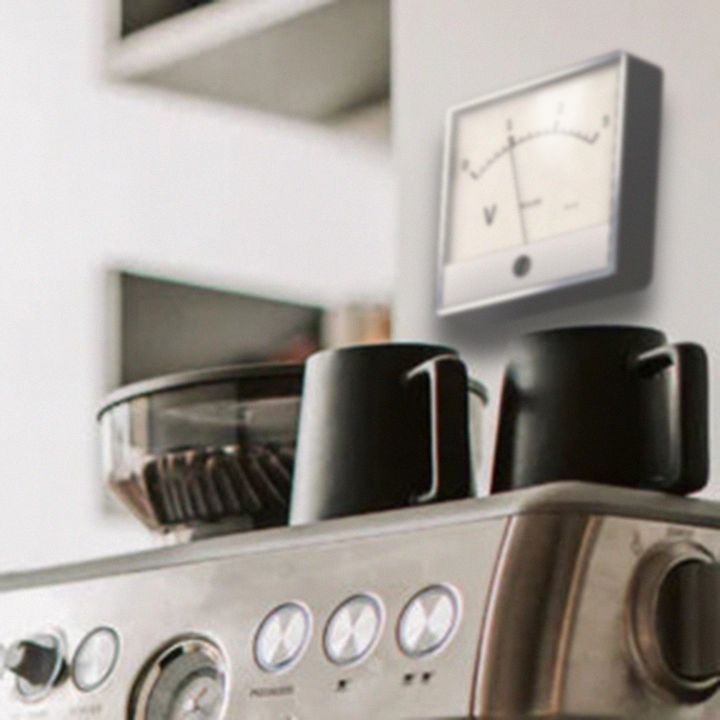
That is 1 V
